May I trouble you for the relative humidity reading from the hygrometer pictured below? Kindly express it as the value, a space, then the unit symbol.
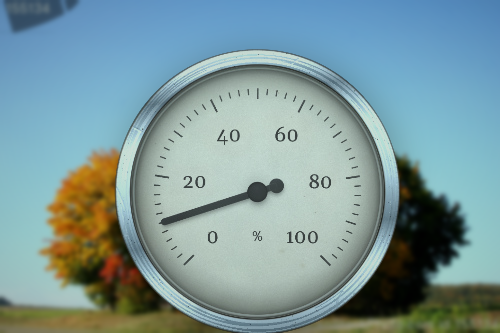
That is 10 %
